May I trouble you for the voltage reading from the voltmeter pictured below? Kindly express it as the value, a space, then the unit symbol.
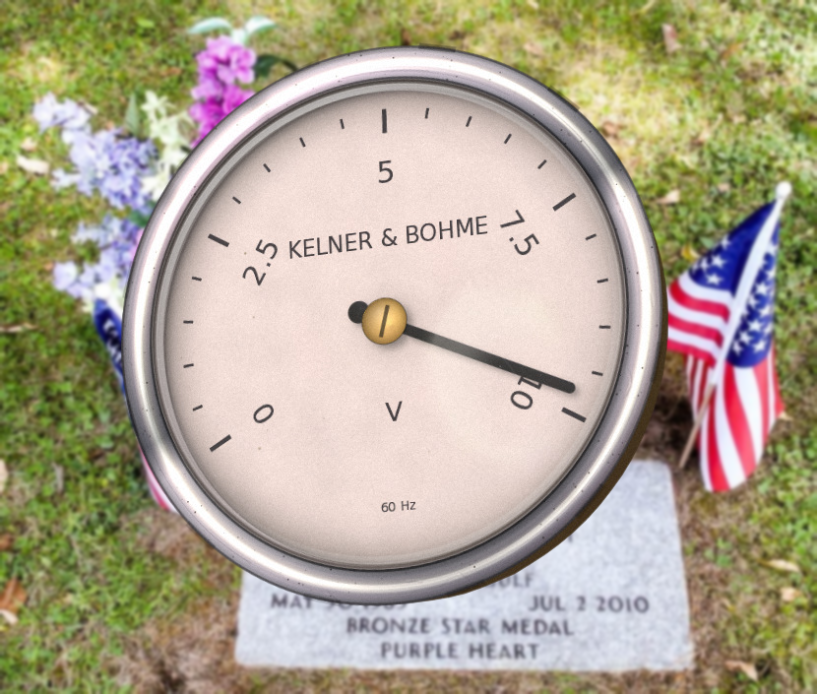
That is 9.75 V
